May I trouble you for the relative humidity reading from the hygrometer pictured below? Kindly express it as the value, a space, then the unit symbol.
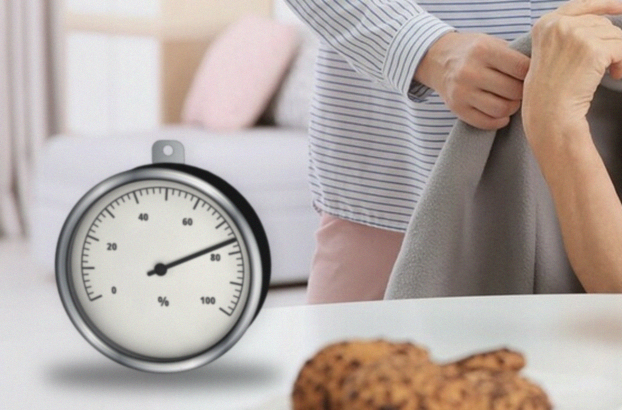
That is 76 %
